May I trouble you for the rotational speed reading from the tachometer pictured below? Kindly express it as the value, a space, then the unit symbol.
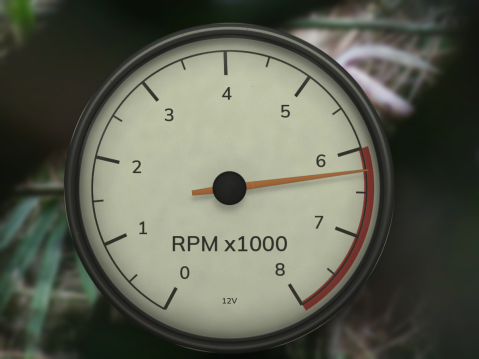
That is 6250 rpm
